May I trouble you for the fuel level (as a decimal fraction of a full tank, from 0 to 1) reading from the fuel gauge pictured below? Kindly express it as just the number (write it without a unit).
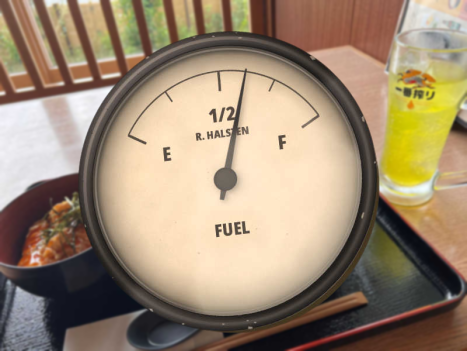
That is 0.625
